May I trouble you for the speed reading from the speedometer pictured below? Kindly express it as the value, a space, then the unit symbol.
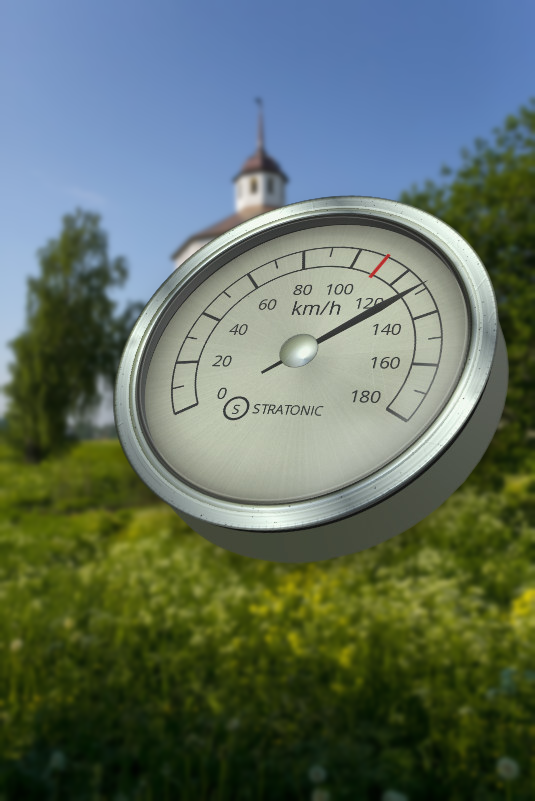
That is 130 km/h
